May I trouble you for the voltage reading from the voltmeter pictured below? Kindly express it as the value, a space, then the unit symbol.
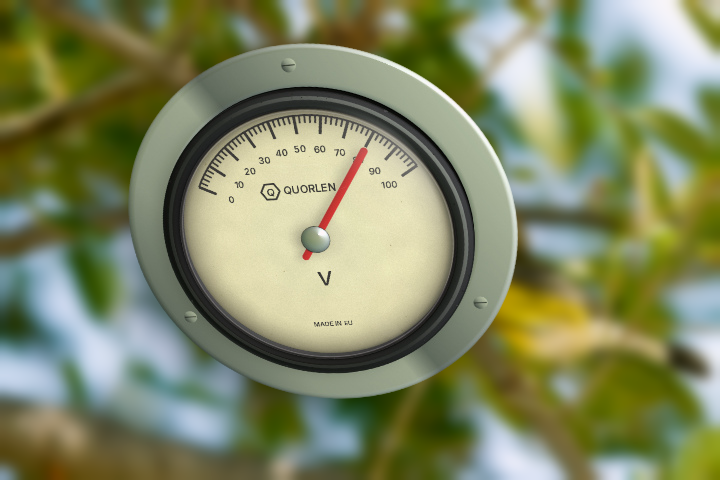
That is 80 V
